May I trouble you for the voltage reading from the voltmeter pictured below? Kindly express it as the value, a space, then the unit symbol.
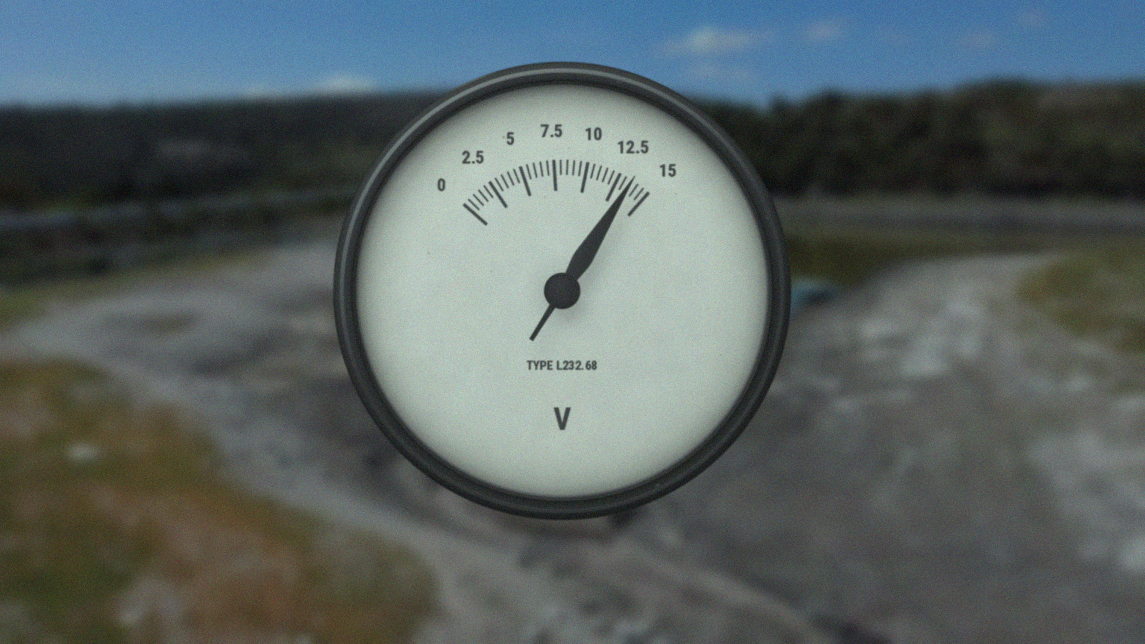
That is 13.5 V
